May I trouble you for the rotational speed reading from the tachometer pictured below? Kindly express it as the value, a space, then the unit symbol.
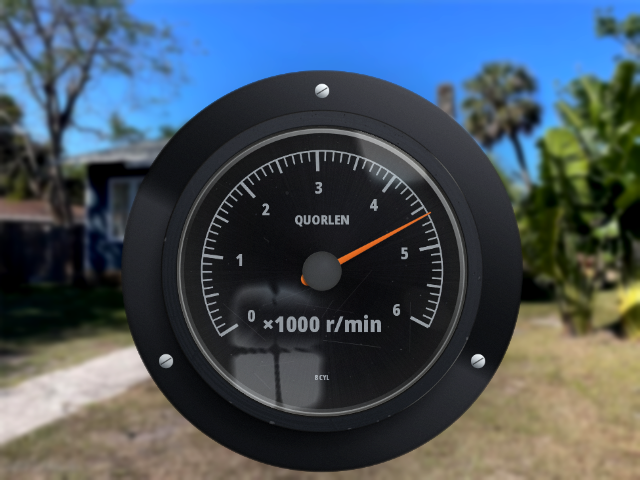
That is 4600 rpm
